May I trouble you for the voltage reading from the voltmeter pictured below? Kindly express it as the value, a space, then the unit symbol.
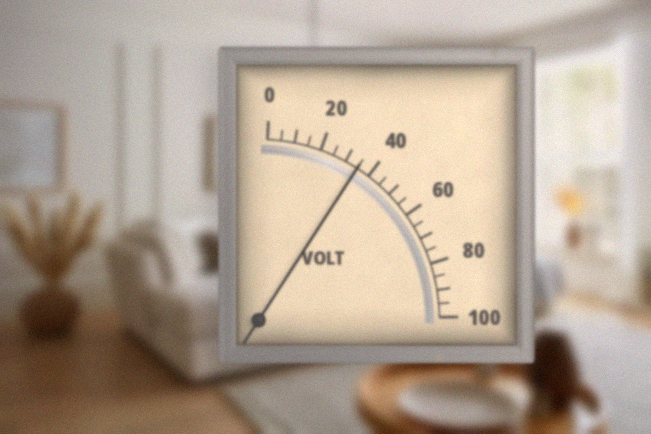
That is 35 V
